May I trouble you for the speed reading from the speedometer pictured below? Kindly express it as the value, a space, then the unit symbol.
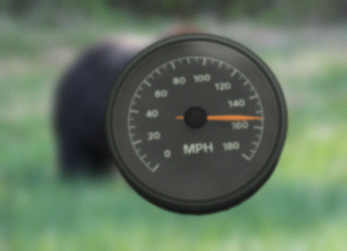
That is 155 mph
